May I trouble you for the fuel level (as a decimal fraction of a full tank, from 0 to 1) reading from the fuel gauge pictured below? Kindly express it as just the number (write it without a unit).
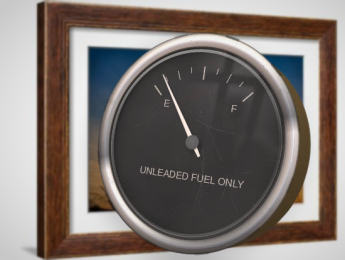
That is 0.125
